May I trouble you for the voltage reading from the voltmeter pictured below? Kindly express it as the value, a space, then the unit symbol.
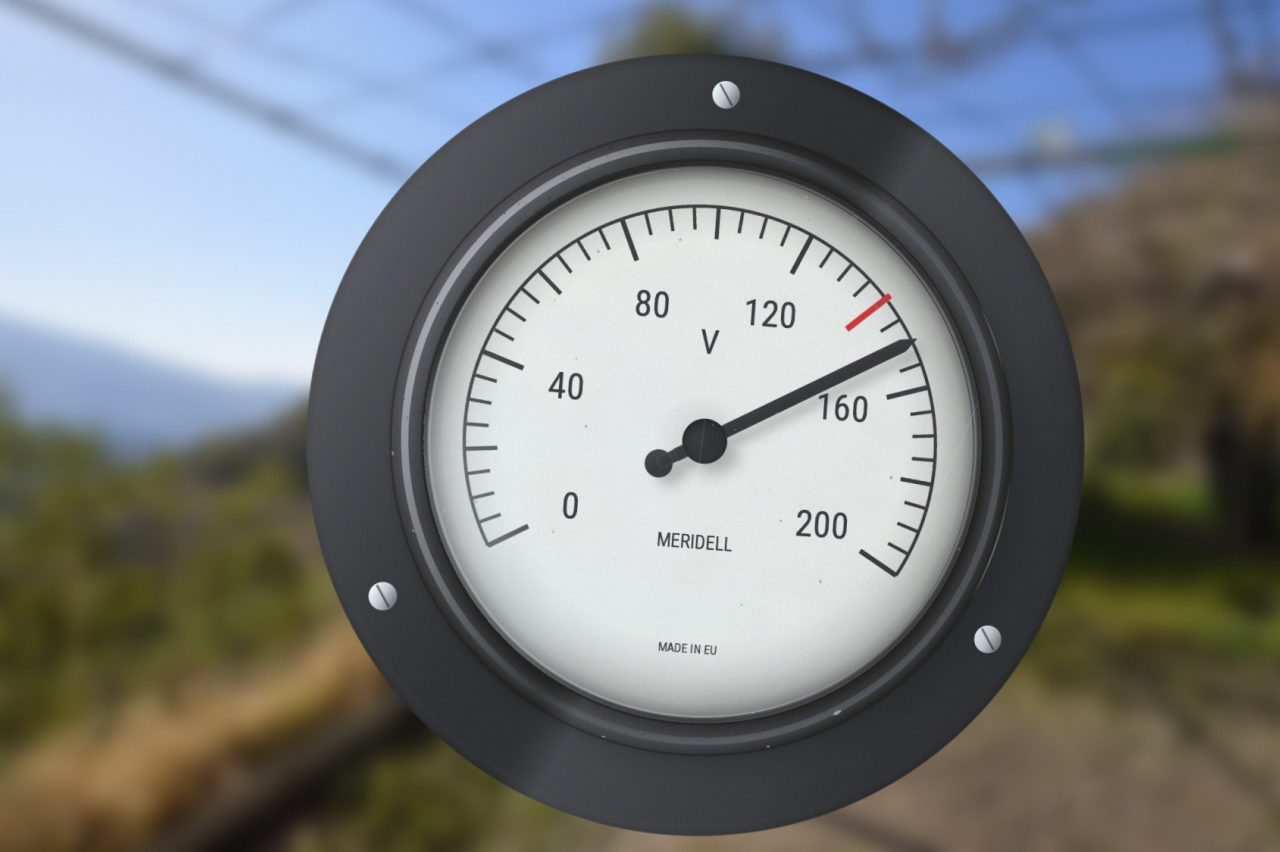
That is 150 V
